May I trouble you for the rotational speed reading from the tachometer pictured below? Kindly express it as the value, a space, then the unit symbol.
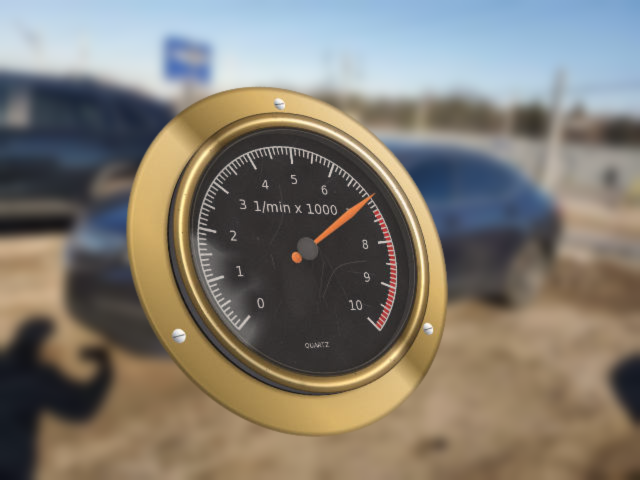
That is 7000 rpm
